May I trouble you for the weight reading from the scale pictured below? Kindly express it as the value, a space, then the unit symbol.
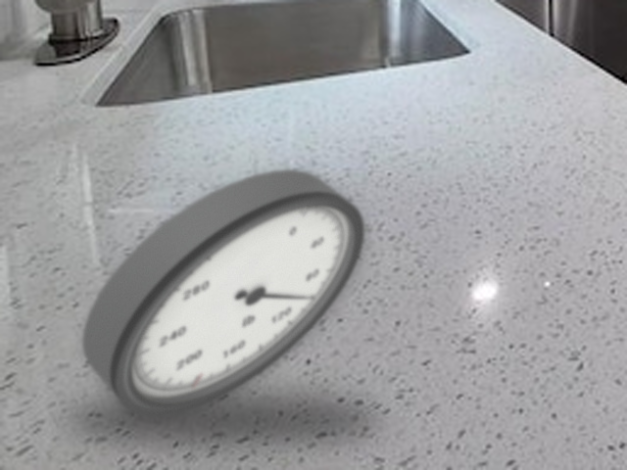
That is 100 lb
